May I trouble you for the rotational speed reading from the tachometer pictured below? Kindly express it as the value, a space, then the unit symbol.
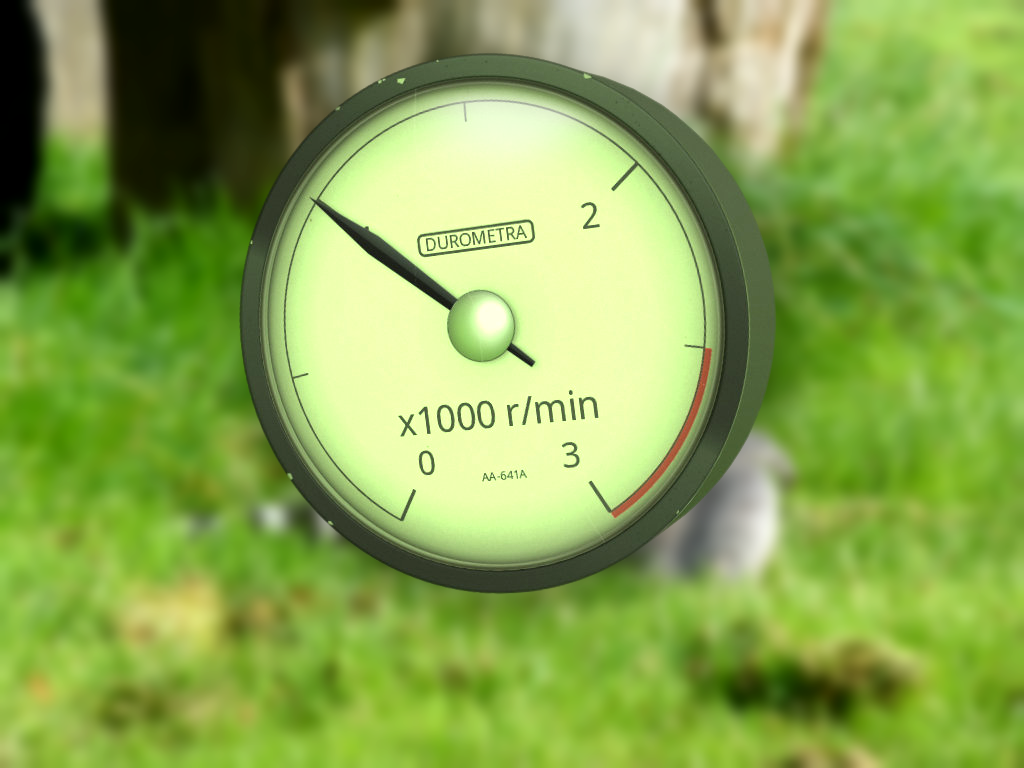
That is 1000 rpm
